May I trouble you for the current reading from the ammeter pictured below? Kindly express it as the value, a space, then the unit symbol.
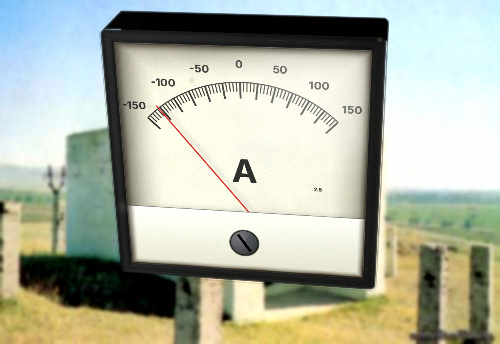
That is -125 A
